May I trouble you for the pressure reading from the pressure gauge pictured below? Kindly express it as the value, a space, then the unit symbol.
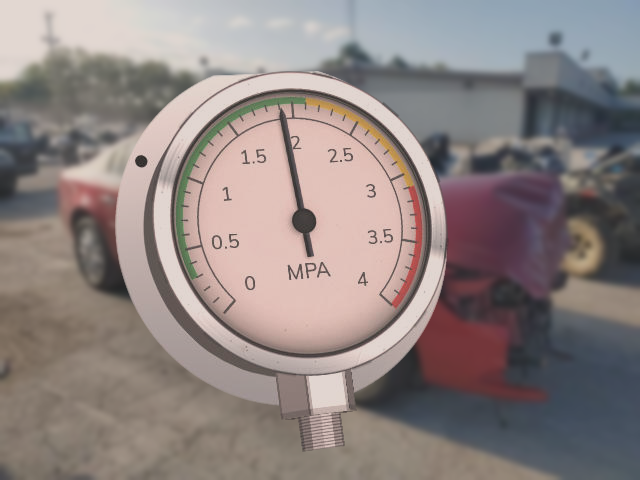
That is 1.9 MPa
